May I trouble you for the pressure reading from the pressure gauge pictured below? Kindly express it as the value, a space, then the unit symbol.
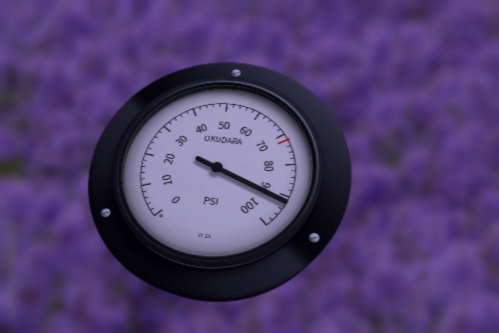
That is 92 psi
